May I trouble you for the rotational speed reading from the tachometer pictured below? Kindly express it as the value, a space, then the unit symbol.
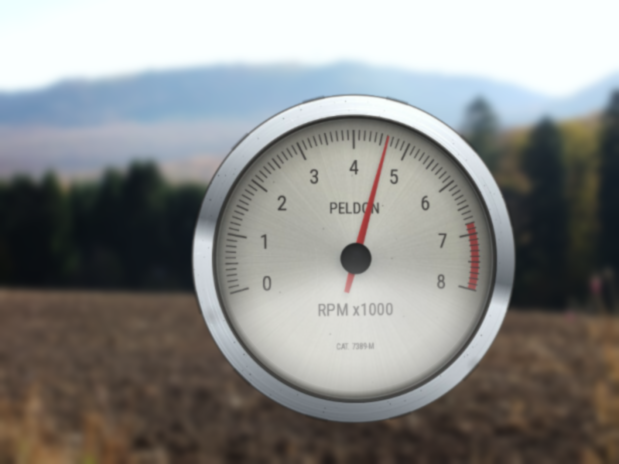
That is 4600 rpm
